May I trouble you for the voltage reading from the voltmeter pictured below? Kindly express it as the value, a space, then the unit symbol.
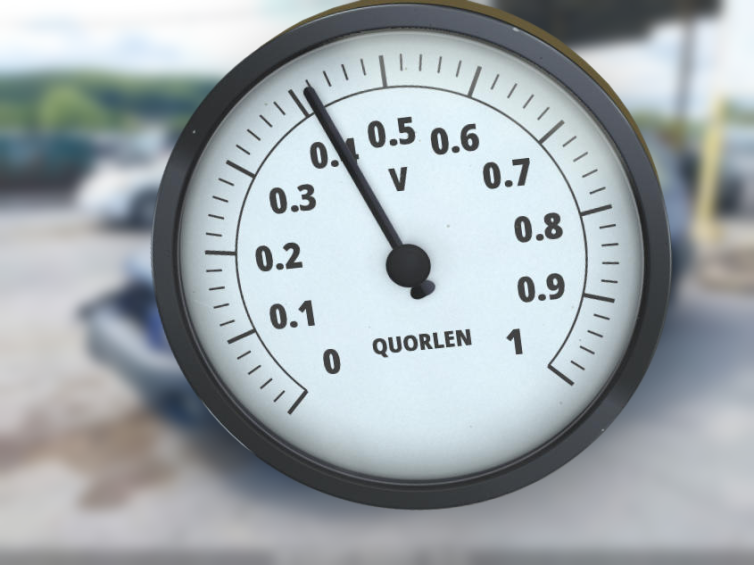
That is 0.42 V
